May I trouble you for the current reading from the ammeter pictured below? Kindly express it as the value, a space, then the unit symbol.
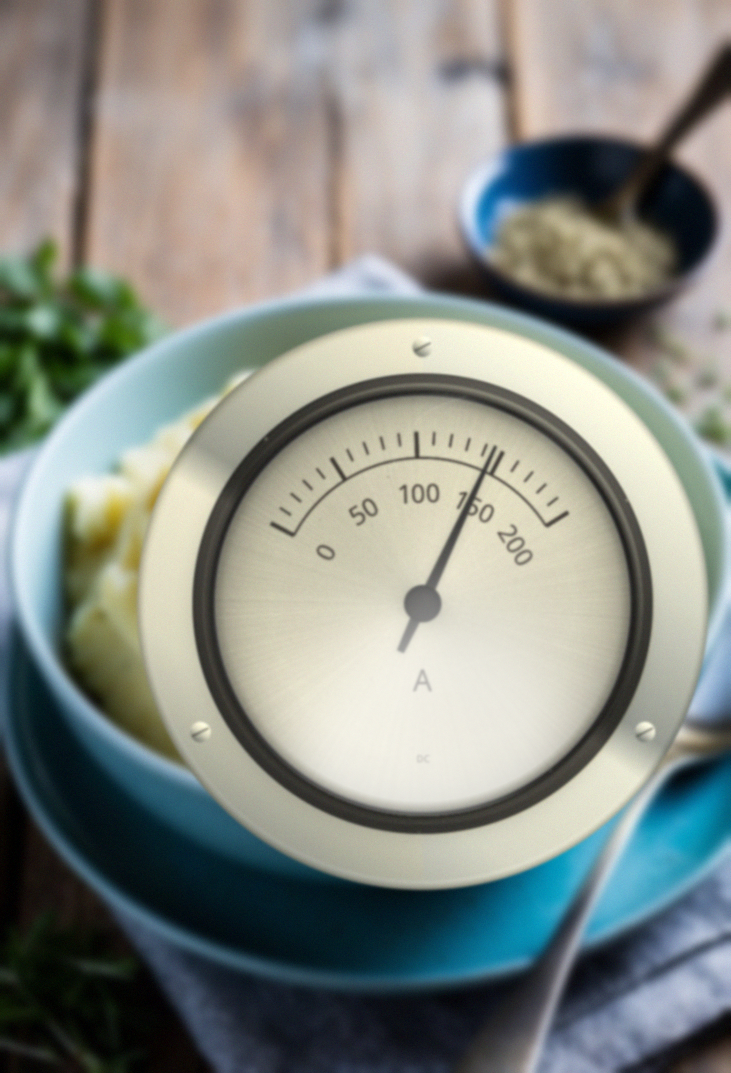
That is 145 A
